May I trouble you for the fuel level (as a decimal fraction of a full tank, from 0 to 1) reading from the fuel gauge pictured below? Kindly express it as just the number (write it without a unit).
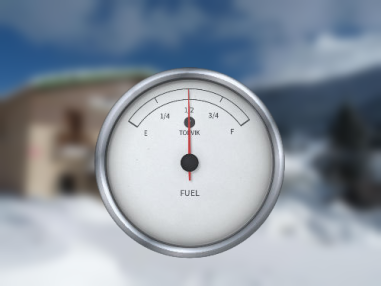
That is 0.5
